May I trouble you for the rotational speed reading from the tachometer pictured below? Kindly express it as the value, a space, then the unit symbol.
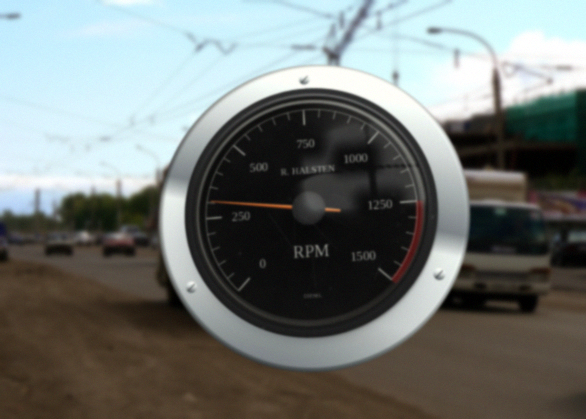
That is 300 rpm
